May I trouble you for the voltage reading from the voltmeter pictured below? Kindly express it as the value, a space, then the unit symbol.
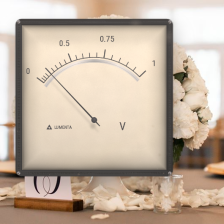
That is 0.25 V
